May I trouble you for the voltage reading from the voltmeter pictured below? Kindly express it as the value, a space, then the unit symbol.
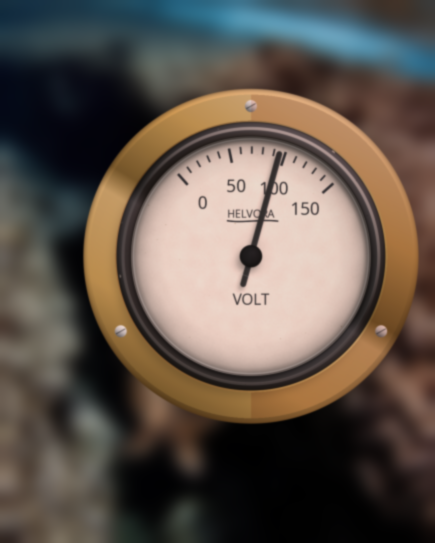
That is 95 V
